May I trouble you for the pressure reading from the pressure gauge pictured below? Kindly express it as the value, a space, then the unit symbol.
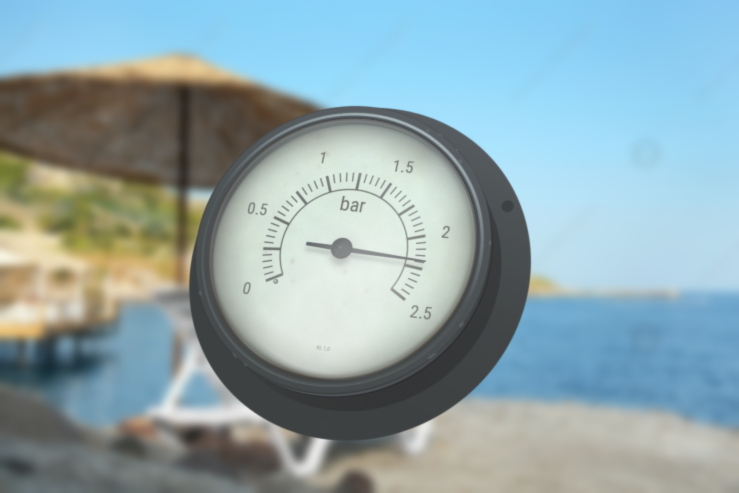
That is 2.2 bar
